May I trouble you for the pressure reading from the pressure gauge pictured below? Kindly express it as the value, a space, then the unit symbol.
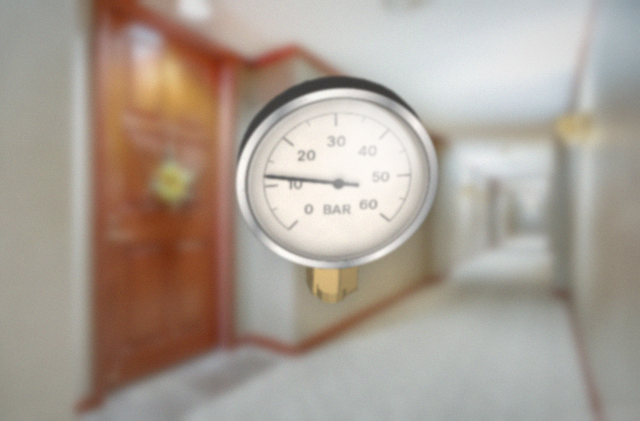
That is 12.5 bar
